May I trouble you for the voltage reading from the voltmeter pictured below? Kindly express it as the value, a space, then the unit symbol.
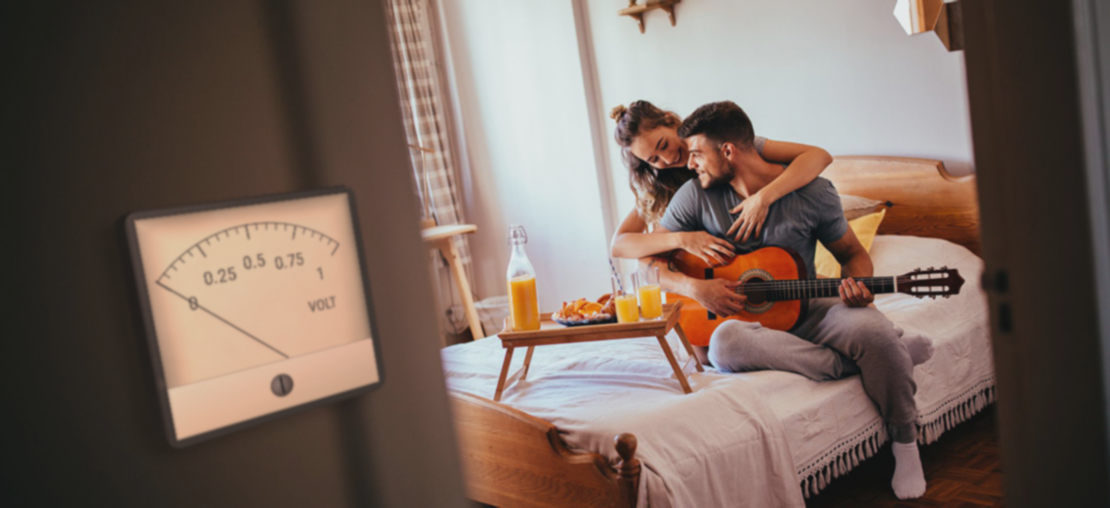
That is 0 V
